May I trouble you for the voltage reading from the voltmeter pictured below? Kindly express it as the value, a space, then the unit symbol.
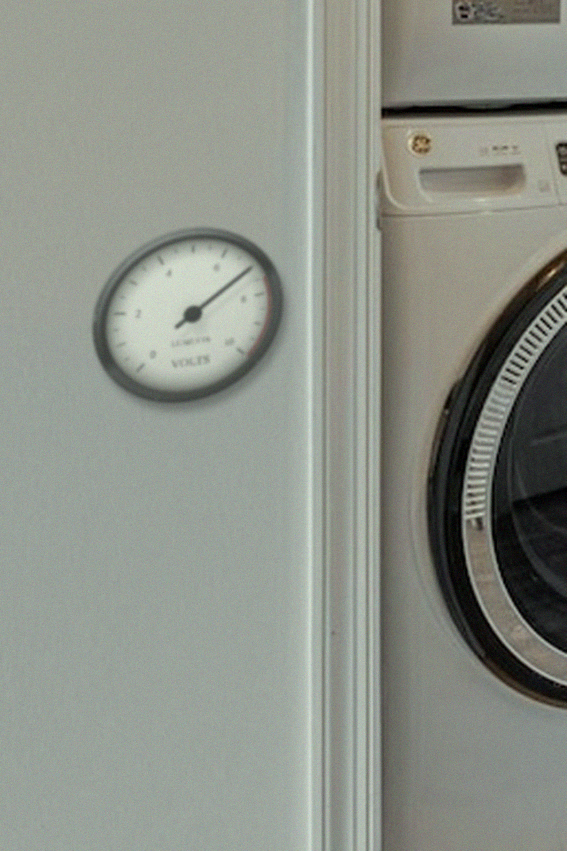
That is 7 V
